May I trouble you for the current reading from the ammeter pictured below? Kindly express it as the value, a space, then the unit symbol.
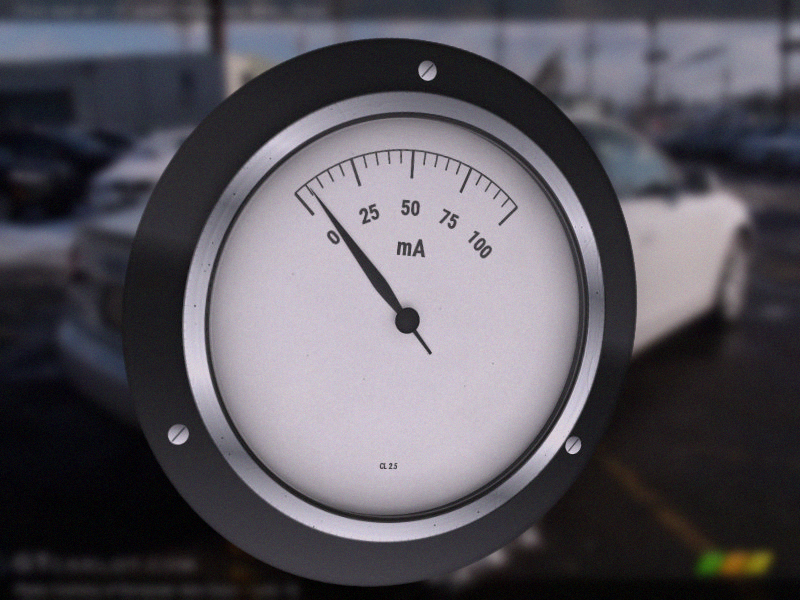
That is 5 mA
